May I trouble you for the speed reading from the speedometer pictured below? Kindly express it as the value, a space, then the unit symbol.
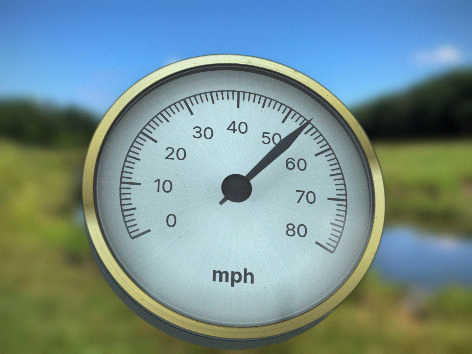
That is 54 mph
